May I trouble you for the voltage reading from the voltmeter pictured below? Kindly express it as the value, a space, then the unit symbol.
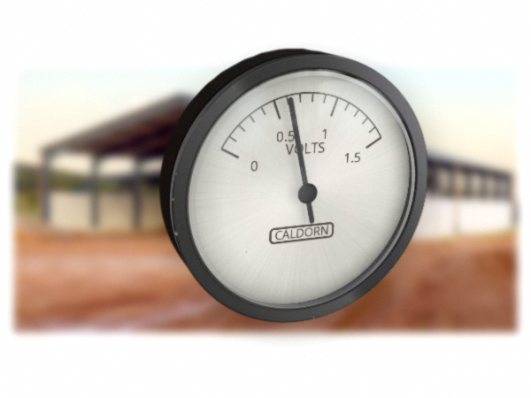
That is 0.6 V
